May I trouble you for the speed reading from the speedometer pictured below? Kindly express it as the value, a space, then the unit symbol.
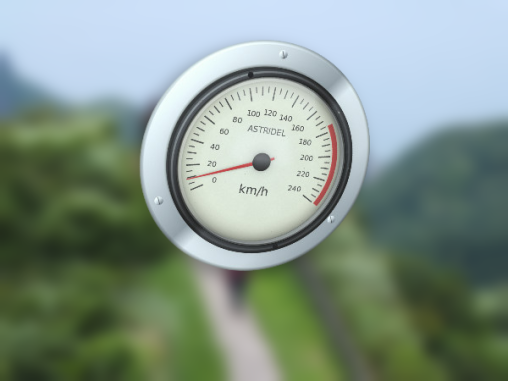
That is 10 km/h
